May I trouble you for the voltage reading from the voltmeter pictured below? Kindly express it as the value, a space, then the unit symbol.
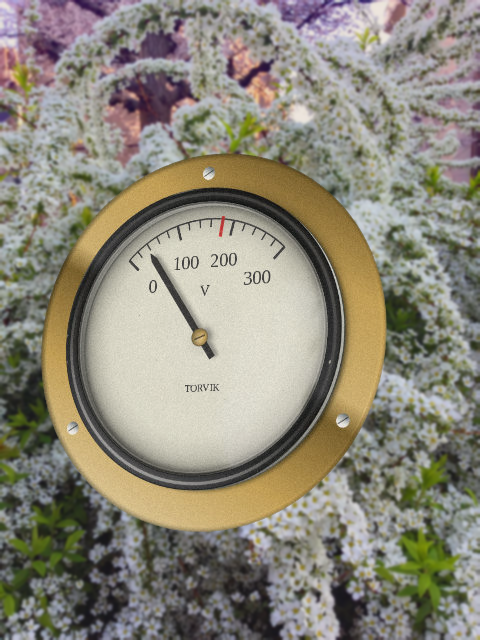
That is 40 V
